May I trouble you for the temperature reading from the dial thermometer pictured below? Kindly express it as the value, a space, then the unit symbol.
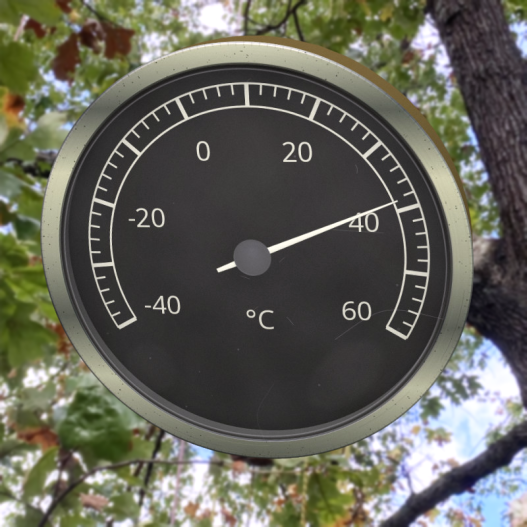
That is 38 °C
